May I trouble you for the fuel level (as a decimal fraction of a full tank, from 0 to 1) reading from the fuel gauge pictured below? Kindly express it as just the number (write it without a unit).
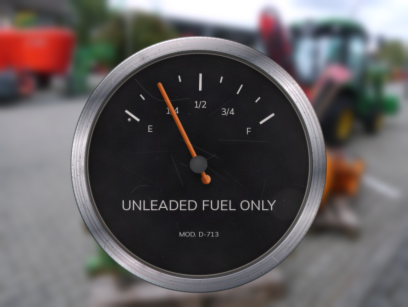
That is 0.25
